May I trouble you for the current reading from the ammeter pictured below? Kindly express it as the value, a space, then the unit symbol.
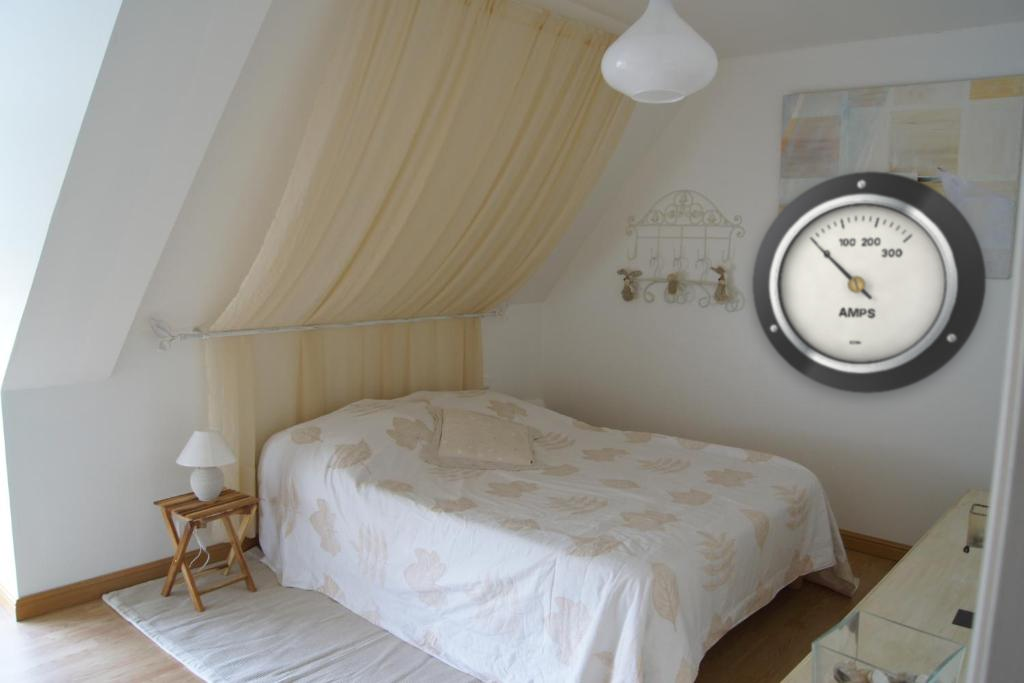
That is 0 A
